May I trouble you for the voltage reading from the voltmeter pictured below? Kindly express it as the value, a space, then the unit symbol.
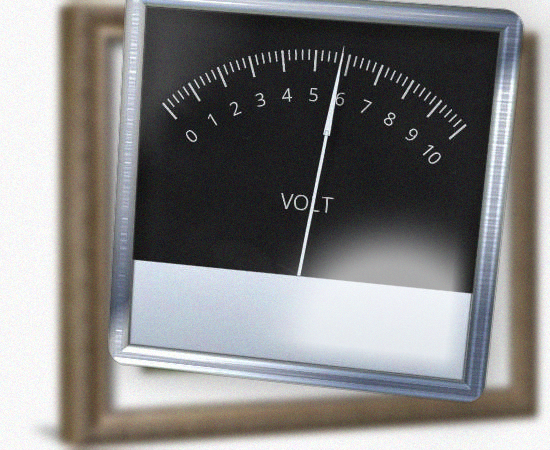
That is 5.8 V
